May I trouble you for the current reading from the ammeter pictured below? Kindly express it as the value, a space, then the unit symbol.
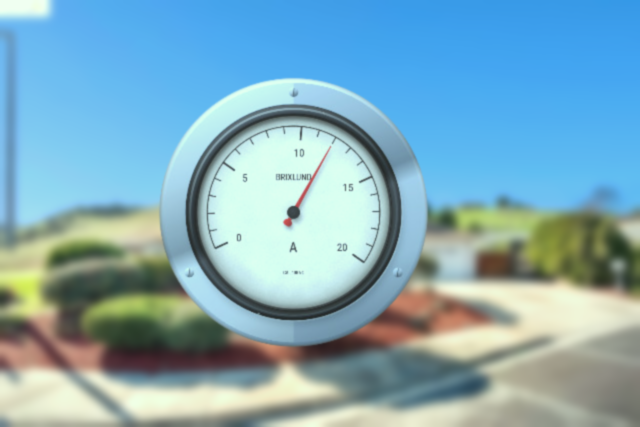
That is 12 A
